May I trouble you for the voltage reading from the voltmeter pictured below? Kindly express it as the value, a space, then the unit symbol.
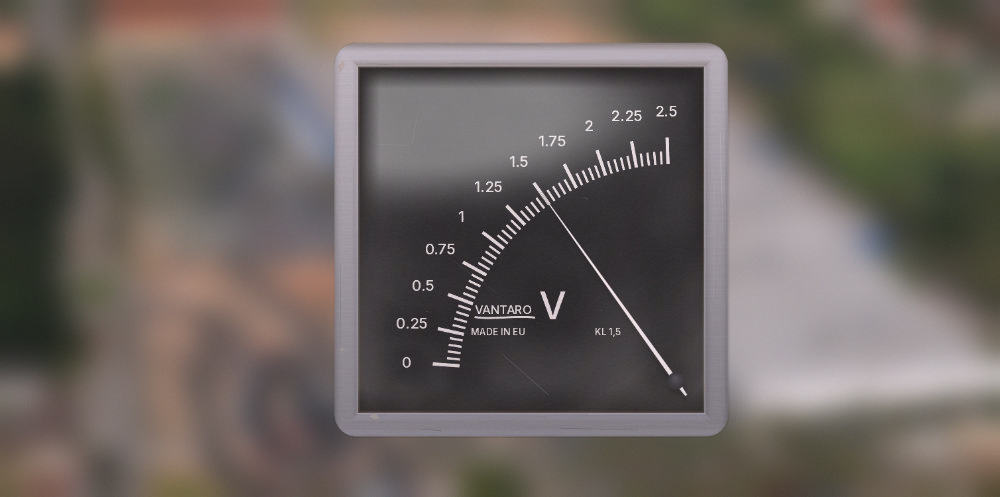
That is 1.5 V
